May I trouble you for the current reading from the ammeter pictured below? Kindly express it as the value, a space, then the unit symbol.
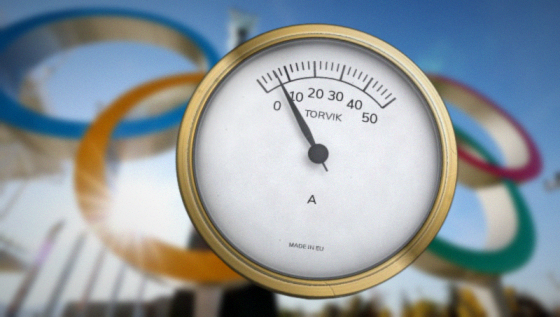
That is 6 A
